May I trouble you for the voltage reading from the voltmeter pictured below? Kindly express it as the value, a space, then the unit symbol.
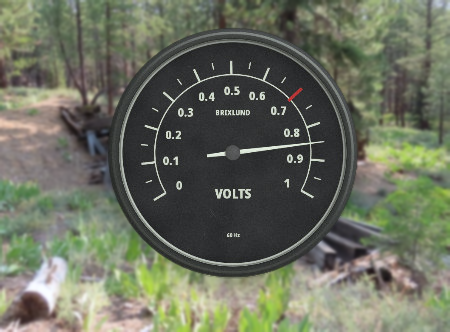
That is 0.85 V
